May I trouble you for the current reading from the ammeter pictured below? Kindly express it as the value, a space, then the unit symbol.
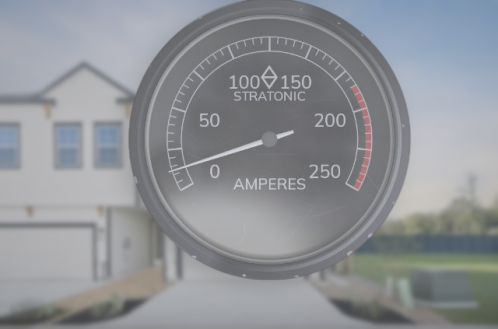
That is 12.5 A
